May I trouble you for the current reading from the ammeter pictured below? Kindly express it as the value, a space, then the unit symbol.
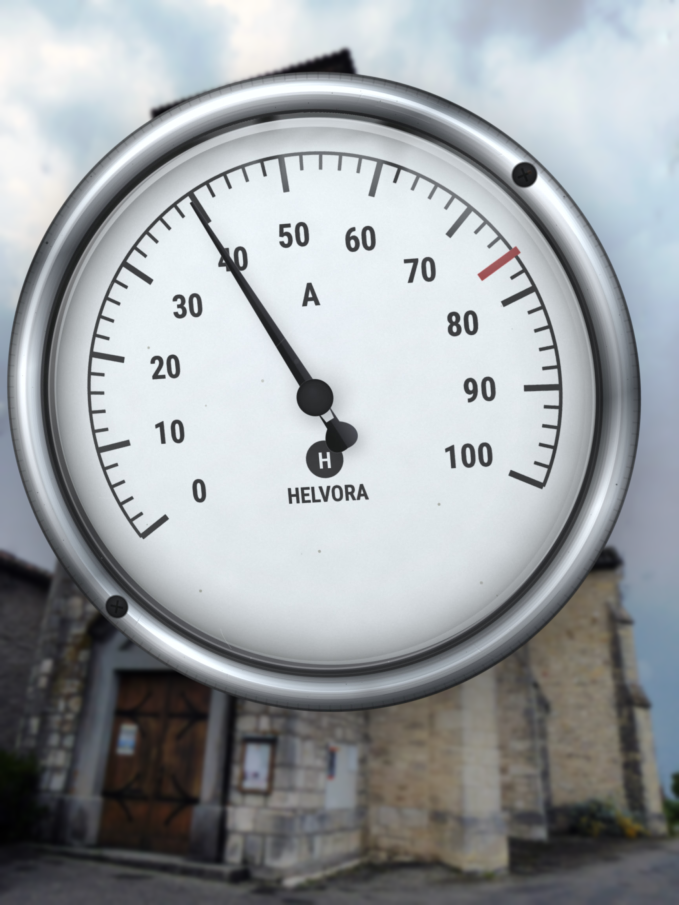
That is 40 A
